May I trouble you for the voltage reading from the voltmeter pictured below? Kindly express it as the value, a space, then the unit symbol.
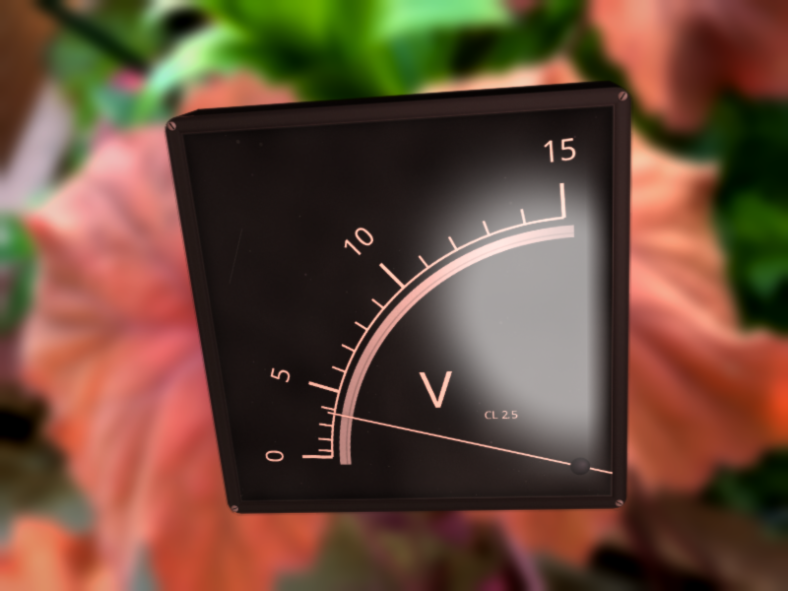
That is 4 V
